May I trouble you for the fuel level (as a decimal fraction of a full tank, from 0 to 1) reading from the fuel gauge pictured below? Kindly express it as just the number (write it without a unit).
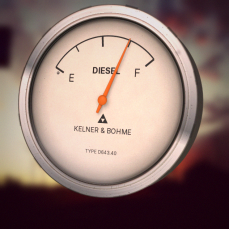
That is 0.75
